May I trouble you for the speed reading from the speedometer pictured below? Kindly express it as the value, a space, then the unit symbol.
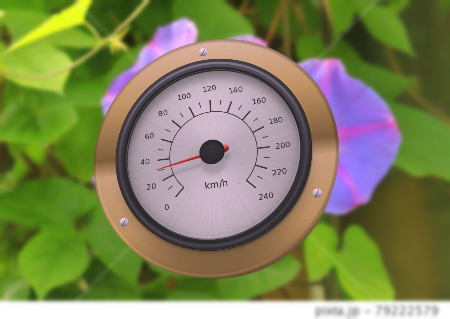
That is 30 km/h
